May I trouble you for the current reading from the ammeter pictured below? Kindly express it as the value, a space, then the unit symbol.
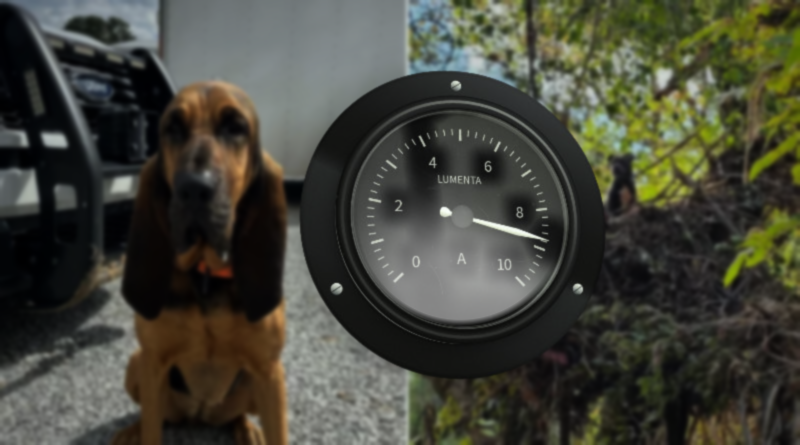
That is 8.8 A
